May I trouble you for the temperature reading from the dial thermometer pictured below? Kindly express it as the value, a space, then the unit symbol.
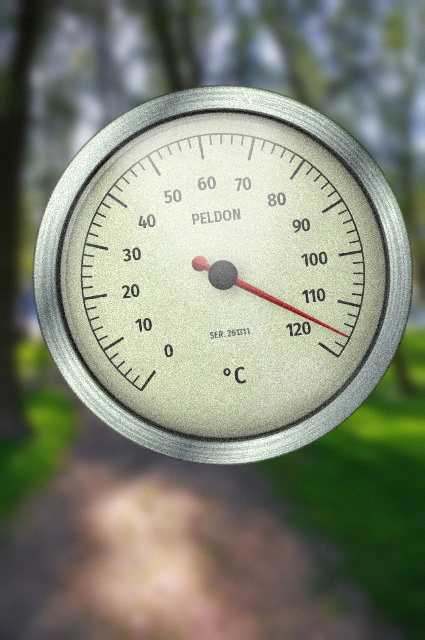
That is 116 °C
